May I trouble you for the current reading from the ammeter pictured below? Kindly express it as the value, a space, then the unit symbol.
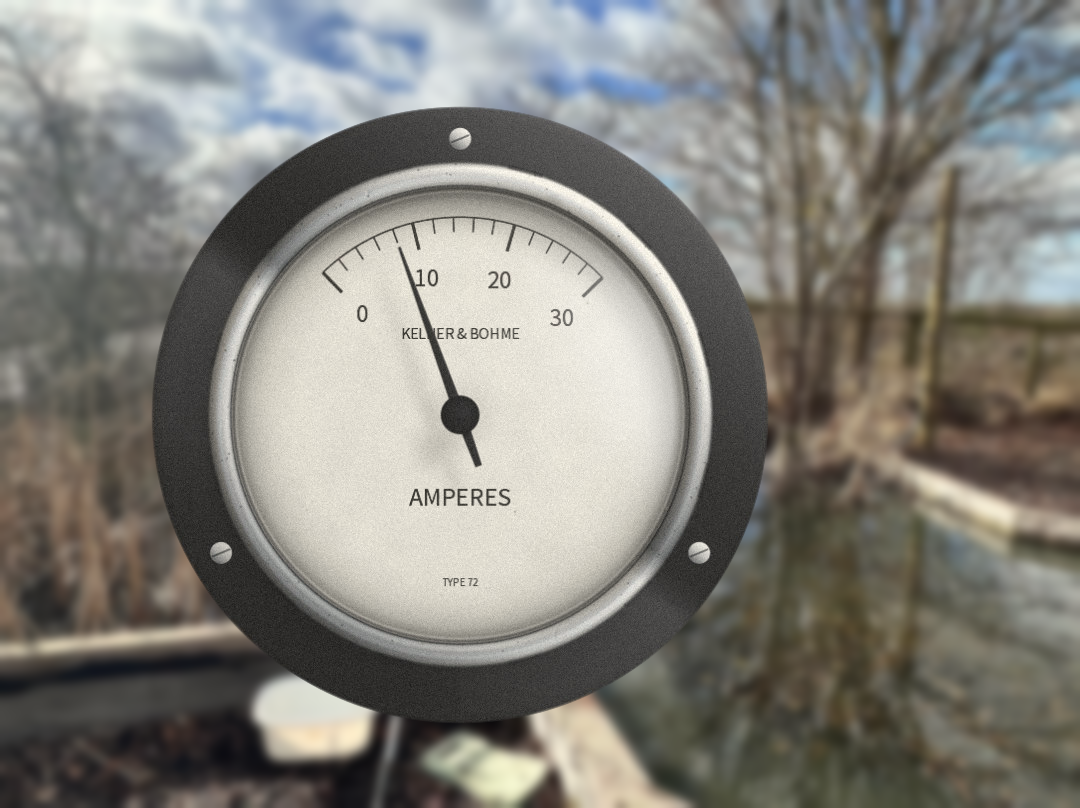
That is 8 A
